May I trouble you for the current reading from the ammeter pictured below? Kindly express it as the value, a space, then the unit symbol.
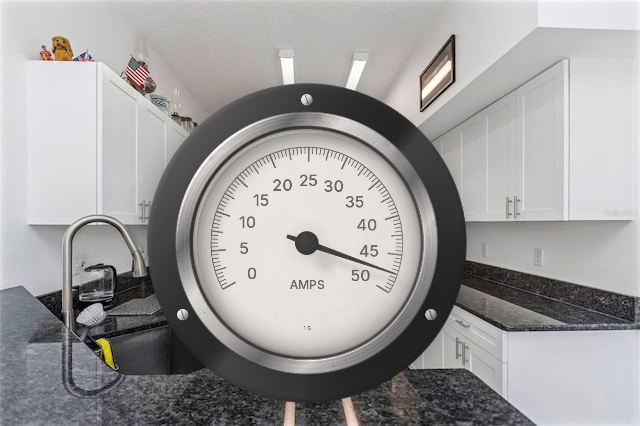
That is 47.5 A
